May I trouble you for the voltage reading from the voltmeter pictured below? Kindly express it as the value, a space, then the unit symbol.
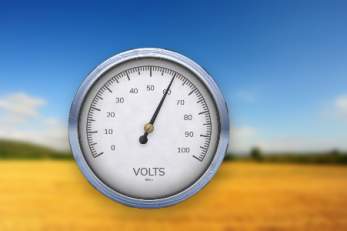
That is 60 V
